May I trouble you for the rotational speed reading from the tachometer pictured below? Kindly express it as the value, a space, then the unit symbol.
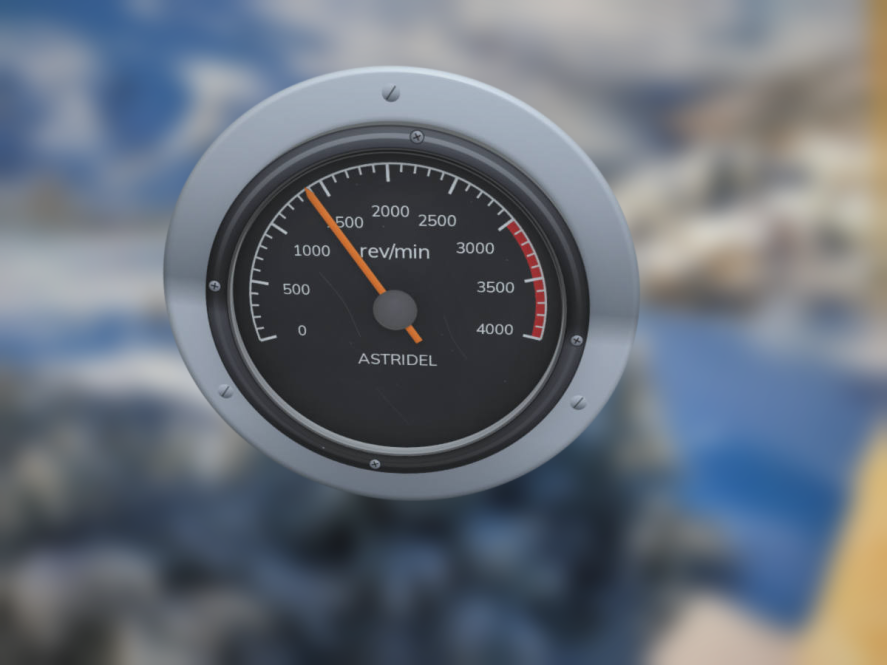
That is 1400 rpm
